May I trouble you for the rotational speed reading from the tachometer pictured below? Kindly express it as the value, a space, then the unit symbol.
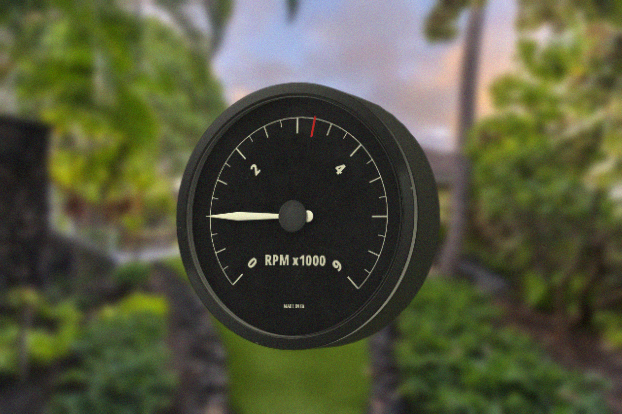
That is 1000 rpm
